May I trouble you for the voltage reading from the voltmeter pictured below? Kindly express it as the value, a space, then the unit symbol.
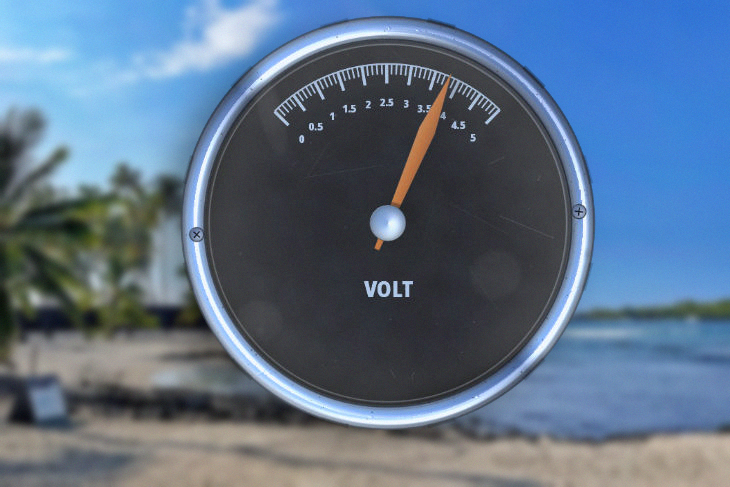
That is 3.8 V
